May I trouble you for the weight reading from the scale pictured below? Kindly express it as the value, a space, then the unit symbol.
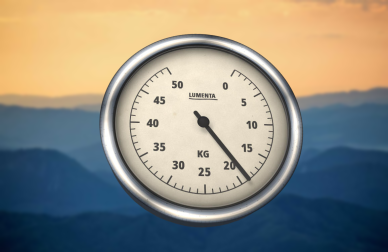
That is 19 kg
